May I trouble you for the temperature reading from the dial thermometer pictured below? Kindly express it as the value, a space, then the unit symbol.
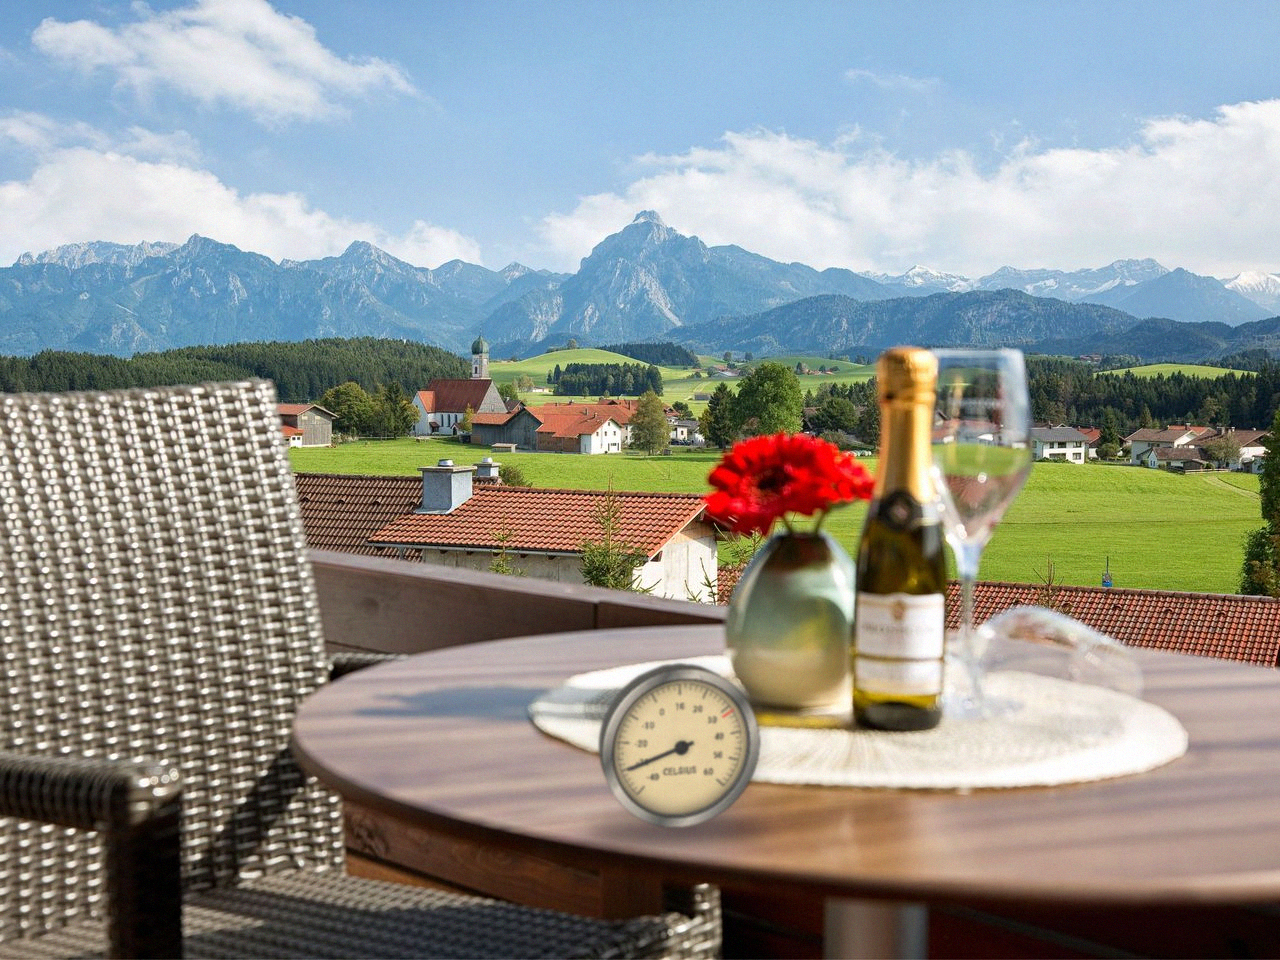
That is -30 °C
